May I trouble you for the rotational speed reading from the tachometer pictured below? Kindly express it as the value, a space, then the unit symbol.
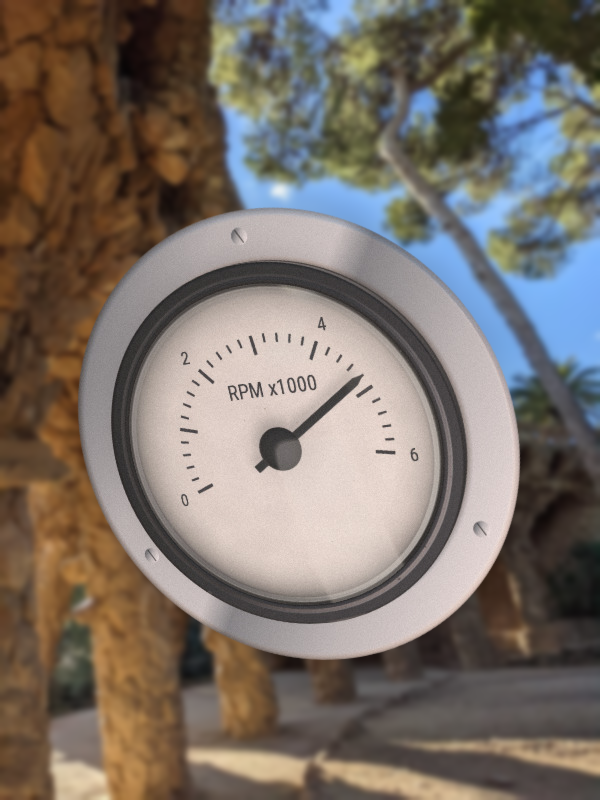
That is 4800 rpm
